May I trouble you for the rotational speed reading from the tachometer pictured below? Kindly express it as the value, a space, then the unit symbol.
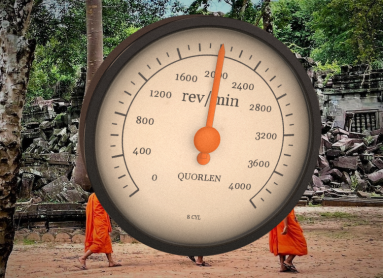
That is 2000 rpm
